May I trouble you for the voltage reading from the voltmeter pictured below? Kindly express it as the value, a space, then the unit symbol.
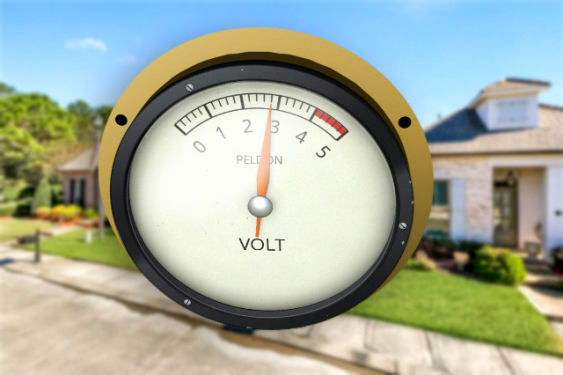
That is 2.8 V
